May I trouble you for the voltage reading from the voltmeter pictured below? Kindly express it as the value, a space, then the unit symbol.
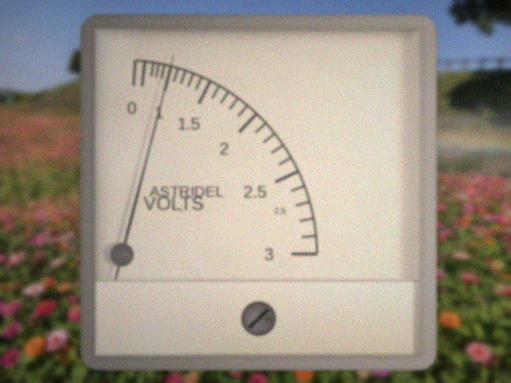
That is 1 V
